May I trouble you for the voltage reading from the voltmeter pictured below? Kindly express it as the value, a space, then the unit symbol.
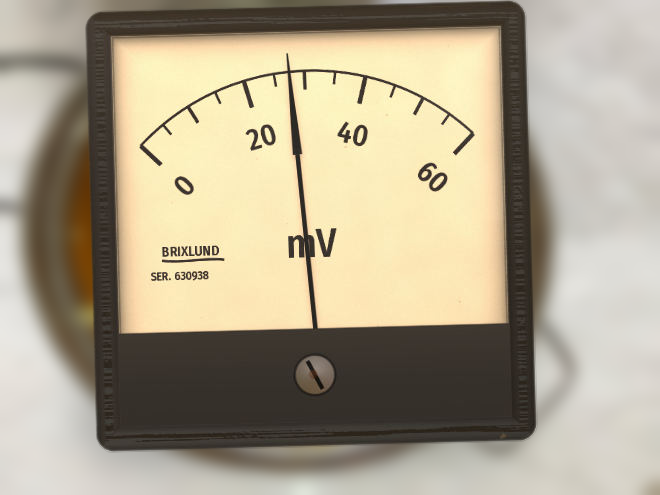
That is 27.5 mV
